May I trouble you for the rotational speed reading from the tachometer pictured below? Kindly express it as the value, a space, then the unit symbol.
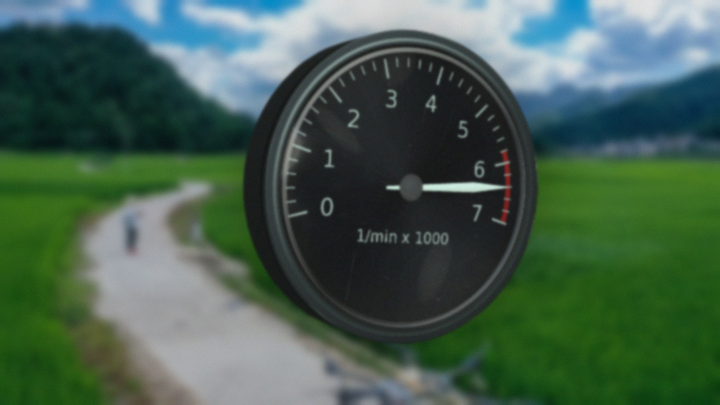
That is 6400 rpm
